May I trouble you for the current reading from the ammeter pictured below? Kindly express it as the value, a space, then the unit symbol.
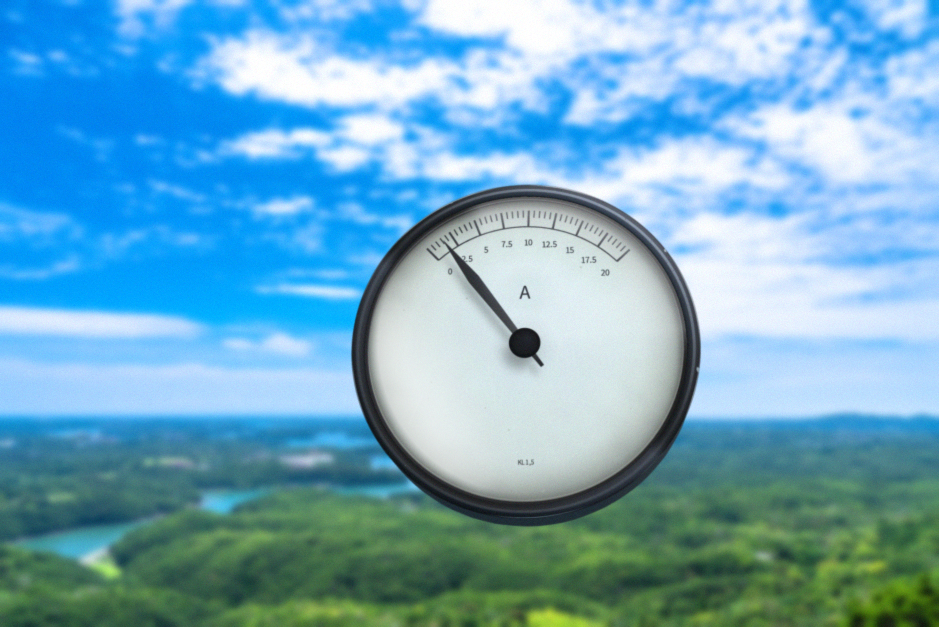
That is 1.5 A
